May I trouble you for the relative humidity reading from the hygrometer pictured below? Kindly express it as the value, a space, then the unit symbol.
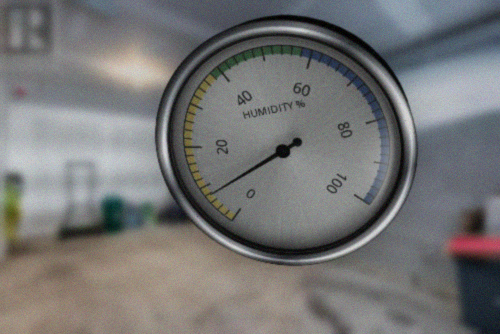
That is 8 %
